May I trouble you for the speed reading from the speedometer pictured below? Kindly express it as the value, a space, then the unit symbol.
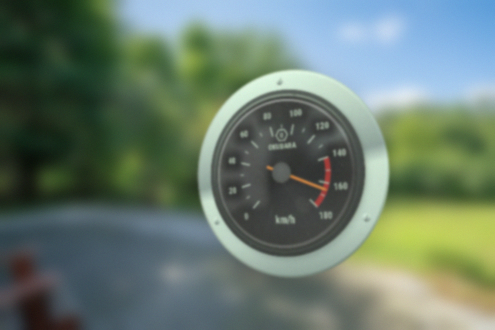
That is 165 km/h
